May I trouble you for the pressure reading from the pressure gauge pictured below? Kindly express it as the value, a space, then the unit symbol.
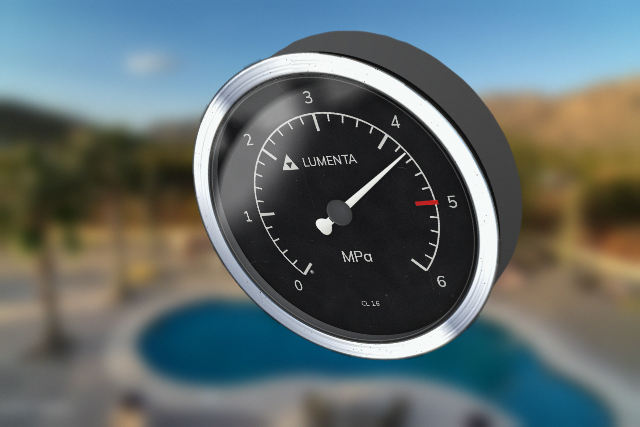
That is 4.3 MPa
